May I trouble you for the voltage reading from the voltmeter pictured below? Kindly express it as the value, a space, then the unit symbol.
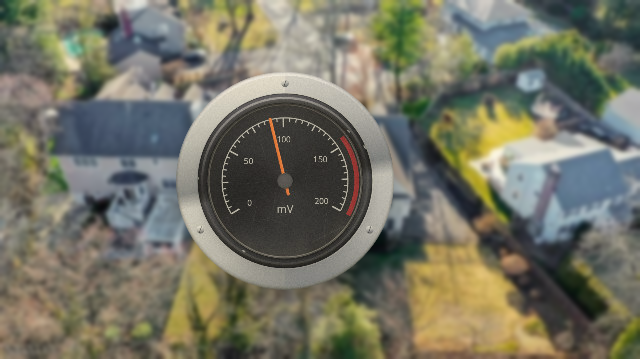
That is 90 mV
